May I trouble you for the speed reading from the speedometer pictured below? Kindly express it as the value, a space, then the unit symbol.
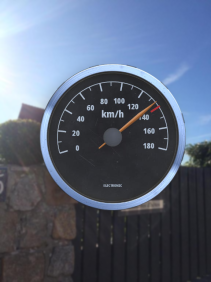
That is 135 km/h
